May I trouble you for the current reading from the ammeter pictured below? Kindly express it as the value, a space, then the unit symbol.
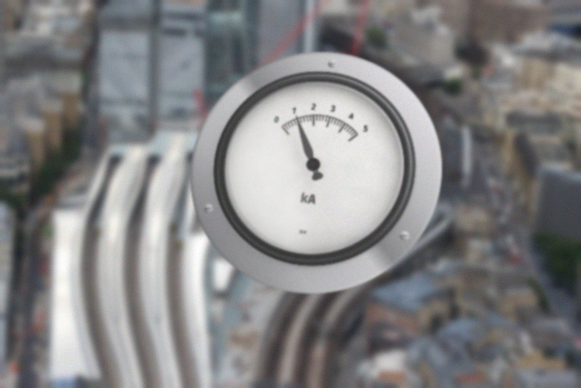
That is 1 kA
